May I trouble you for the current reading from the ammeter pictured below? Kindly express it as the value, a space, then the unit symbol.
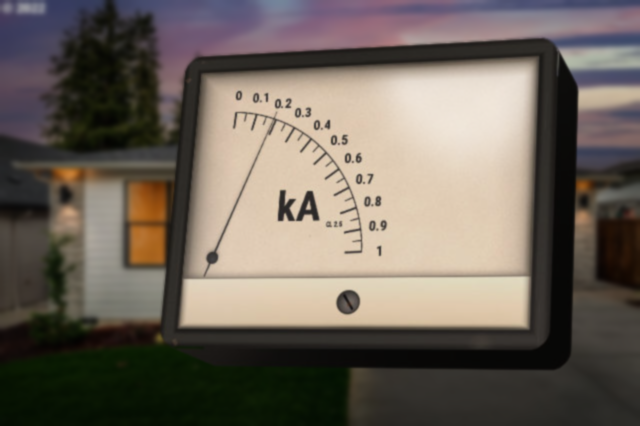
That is 0.2 kA
